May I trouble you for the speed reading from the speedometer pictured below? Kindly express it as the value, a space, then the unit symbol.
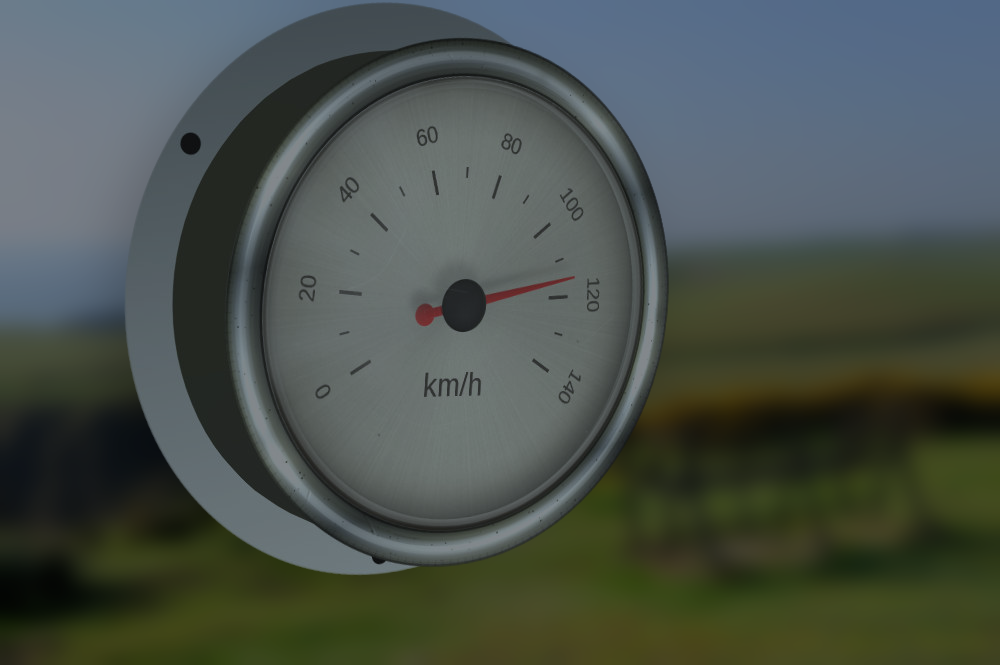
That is 115 km/h
